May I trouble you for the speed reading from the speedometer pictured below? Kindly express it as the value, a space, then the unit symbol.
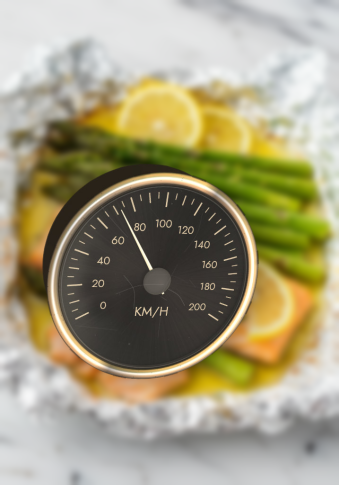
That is 72.5 km/h
